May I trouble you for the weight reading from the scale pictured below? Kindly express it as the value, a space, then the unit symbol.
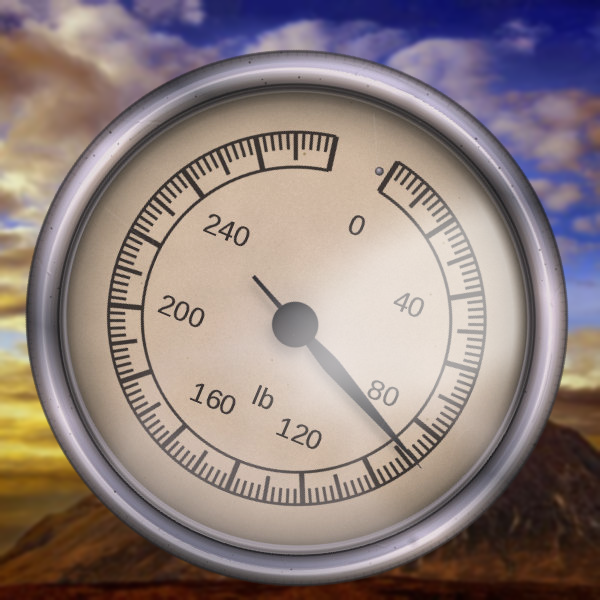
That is 88 lb
